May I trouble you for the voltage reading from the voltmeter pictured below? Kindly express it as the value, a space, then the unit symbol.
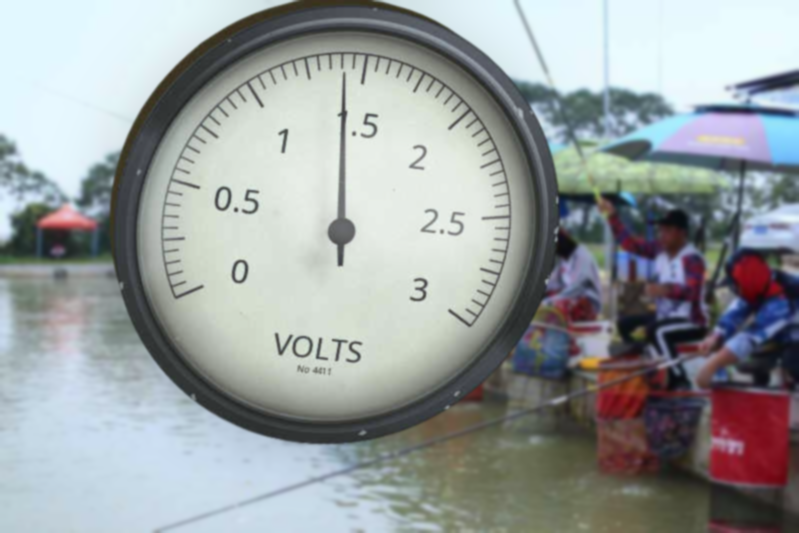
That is 1.4 V
